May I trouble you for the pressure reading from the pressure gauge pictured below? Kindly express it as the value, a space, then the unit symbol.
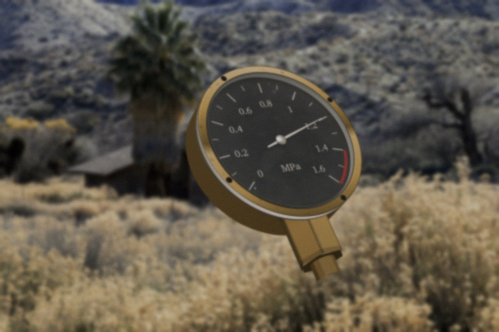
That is 1.2 MPa
